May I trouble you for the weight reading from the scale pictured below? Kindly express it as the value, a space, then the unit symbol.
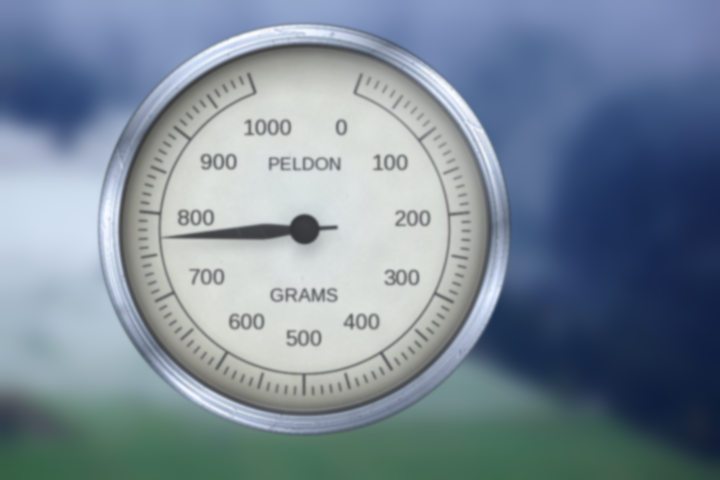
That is 770 g
